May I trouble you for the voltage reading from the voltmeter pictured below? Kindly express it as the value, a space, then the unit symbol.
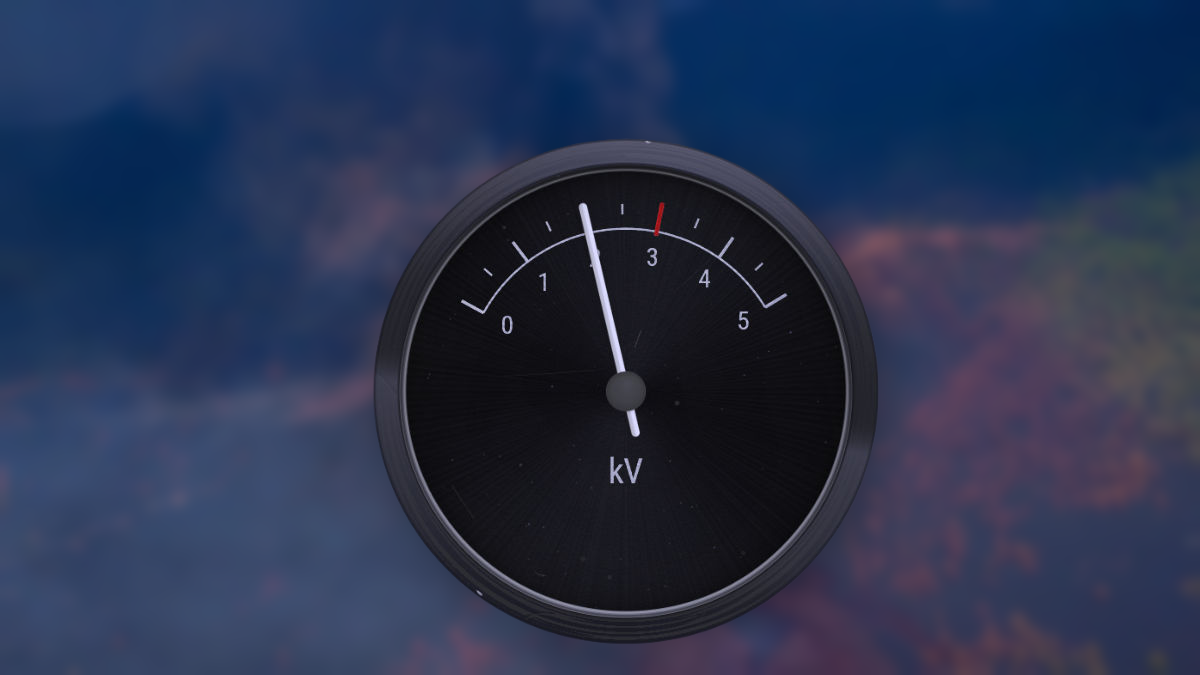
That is 2 kV
